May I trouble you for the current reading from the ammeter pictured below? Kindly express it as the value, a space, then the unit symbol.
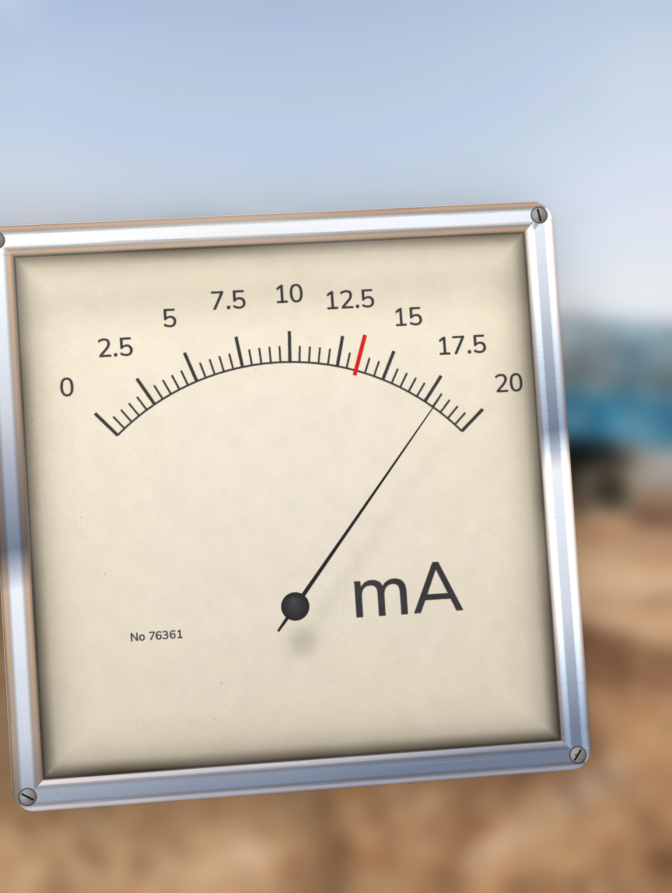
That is 18 mA
